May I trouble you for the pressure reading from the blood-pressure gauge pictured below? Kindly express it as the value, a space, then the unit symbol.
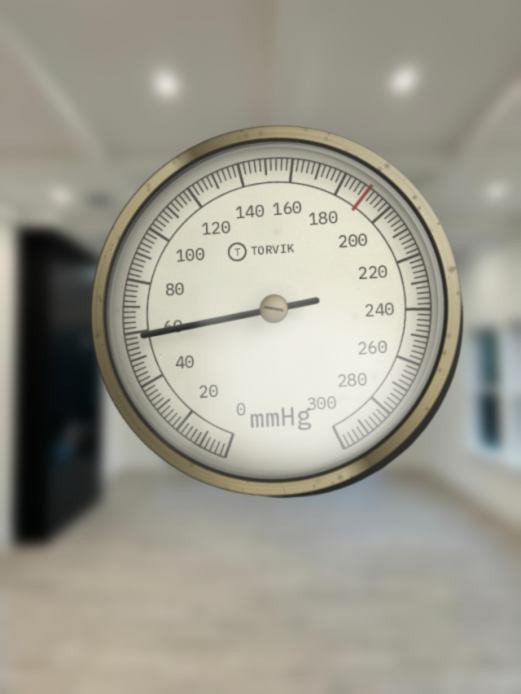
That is 58 mmHg
